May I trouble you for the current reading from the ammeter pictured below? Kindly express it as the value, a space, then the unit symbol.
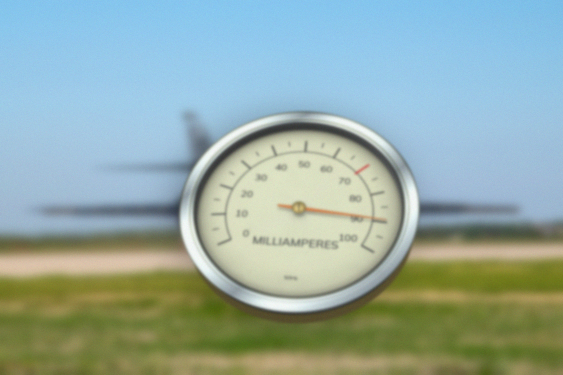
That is 90 mA
